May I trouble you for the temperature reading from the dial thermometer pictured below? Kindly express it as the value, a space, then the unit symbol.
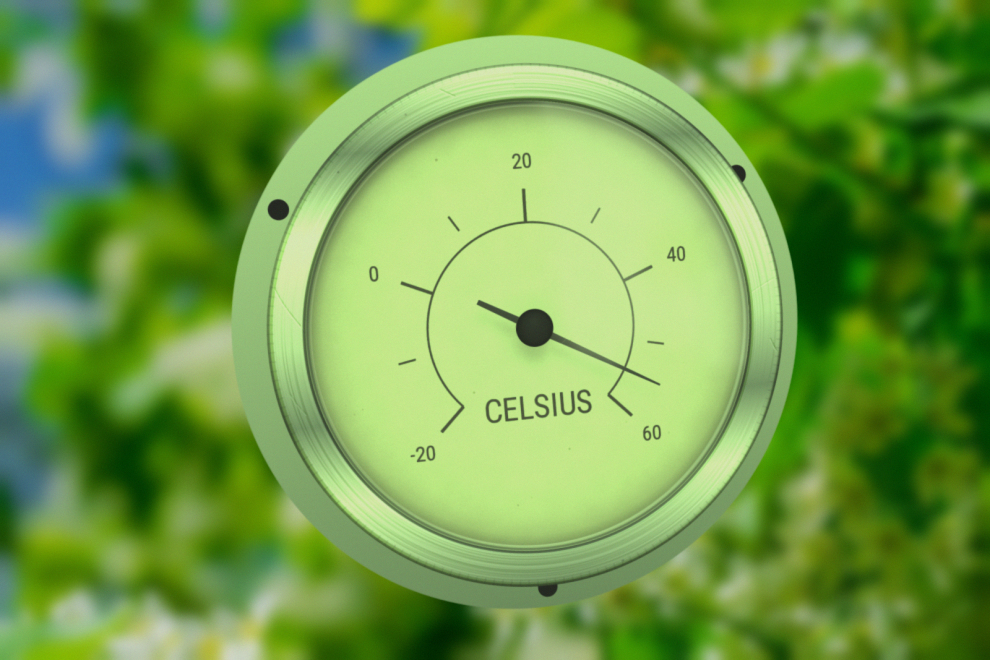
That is 55 °C
